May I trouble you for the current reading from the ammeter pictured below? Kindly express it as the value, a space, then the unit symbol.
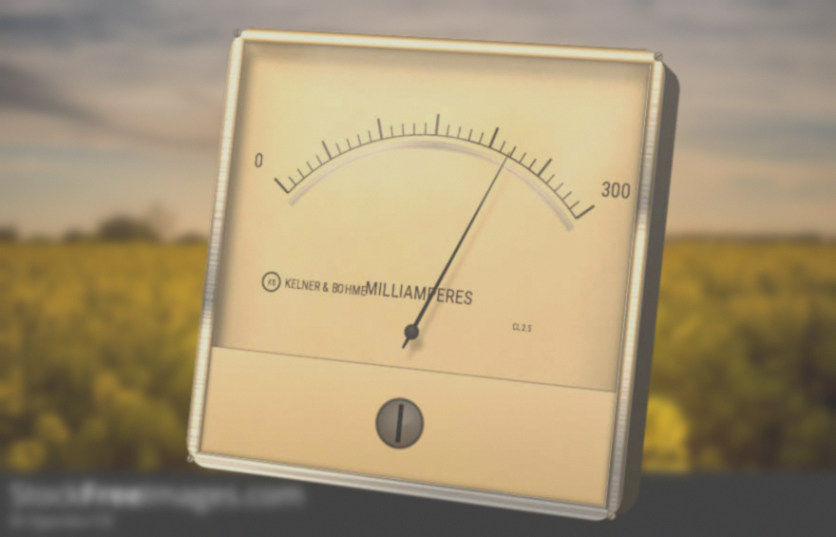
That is 220 mA
